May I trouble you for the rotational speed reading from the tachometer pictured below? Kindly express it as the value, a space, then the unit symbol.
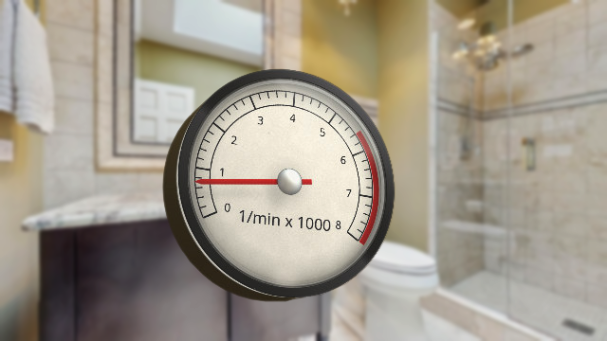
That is 700 rpm
